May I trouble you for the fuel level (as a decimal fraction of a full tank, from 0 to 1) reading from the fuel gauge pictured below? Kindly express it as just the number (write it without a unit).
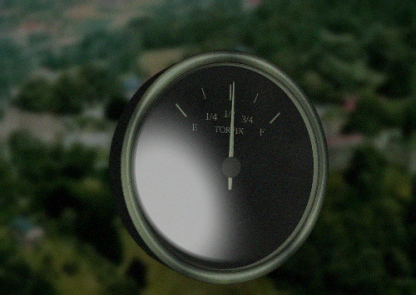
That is 0.5
